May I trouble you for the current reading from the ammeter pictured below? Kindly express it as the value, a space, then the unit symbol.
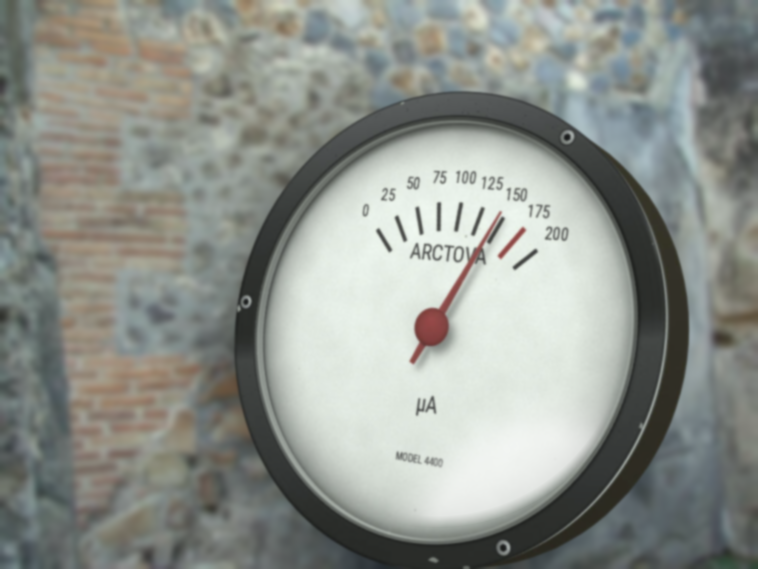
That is 150 µA
